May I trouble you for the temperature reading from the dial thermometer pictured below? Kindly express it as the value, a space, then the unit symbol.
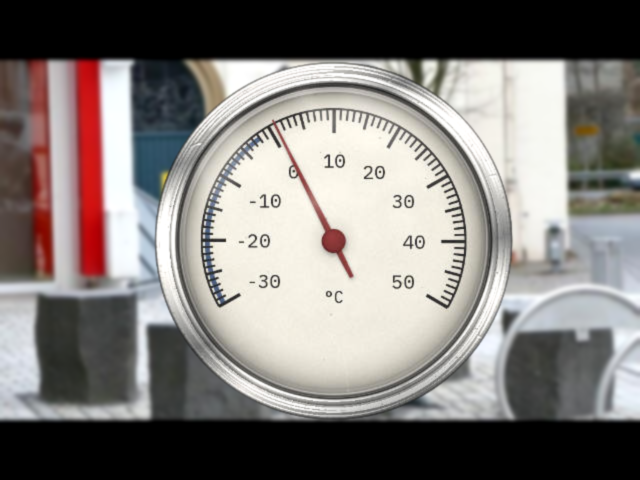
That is 1 °C
